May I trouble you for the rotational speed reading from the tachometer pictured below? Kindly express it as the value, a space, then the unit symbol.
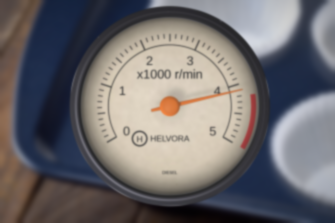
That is 4100 rpm
